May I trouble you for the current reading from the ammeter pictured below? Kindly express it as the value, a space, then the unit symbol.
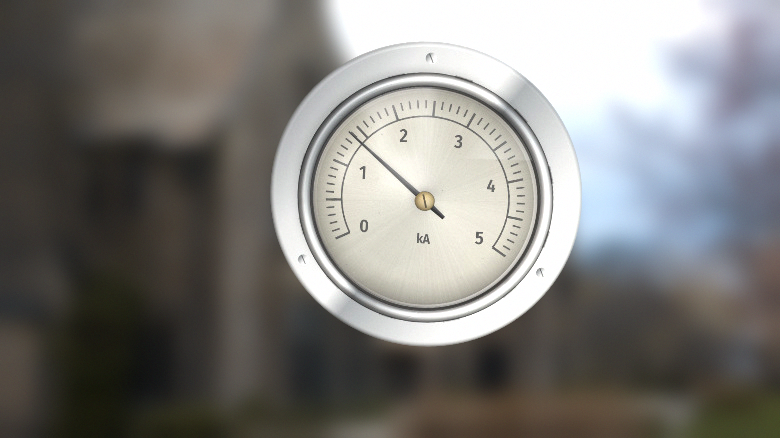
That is 1.4 kA
